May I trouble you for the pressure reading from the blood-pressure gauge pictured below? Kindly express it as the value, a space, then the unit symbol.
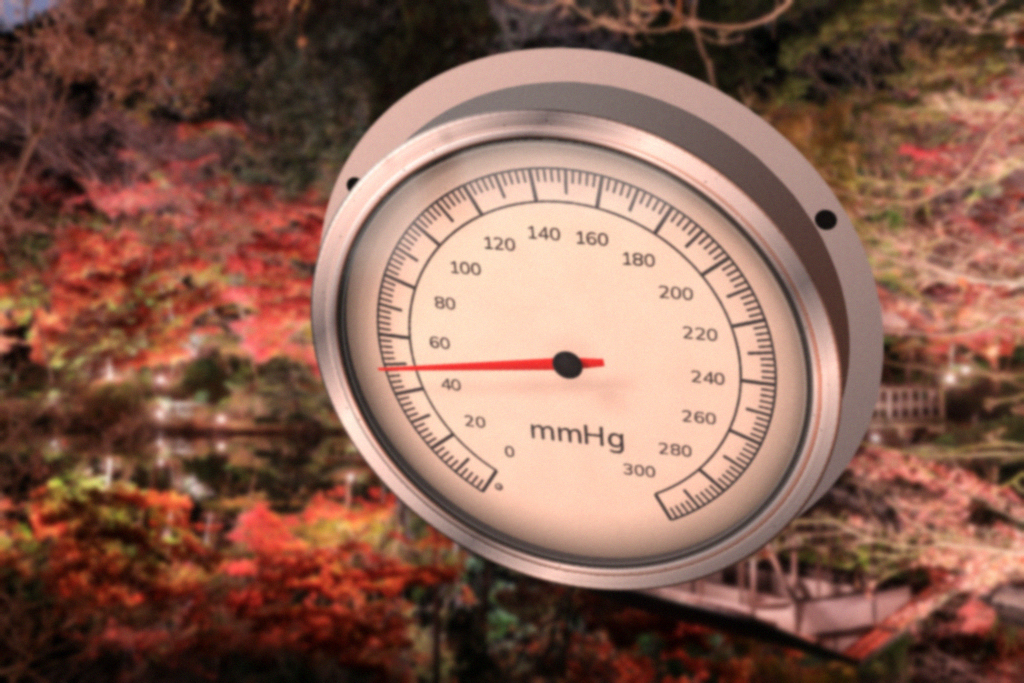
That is 50 mmHg
